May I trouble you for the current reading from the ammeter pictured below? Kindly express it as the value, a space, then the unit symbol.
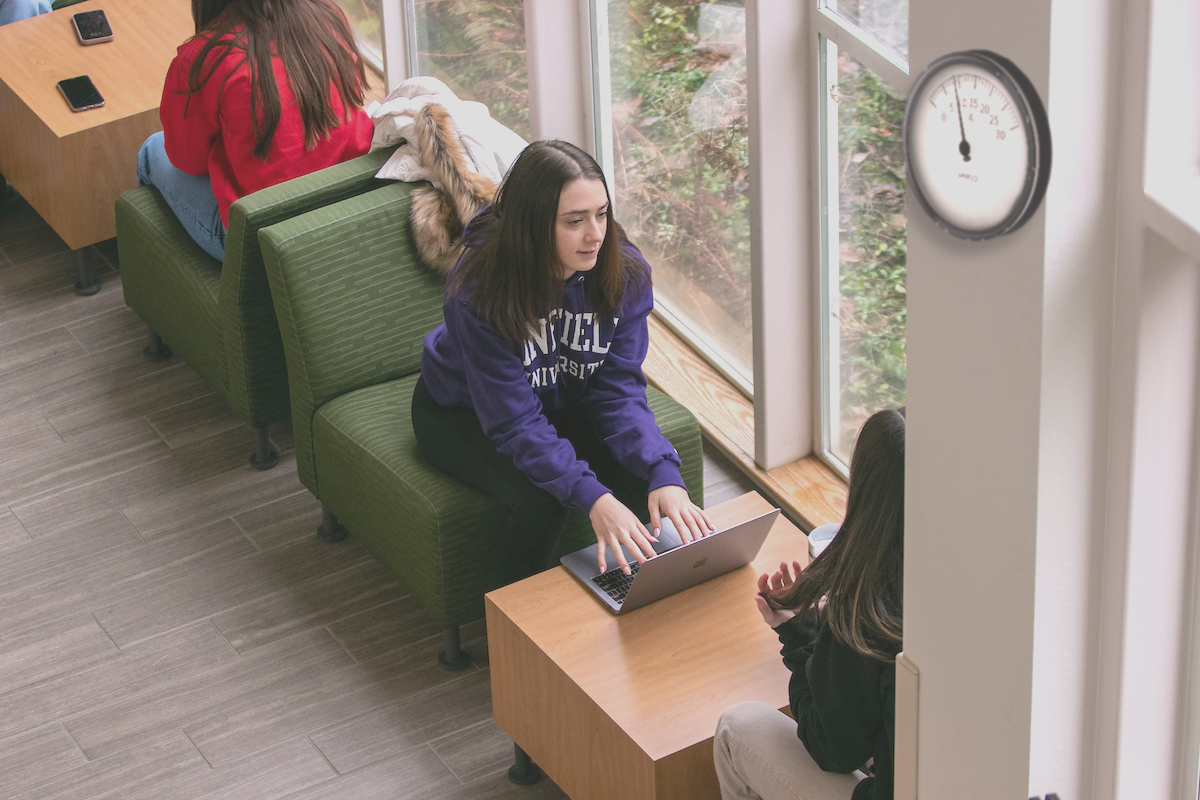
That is 10 A
